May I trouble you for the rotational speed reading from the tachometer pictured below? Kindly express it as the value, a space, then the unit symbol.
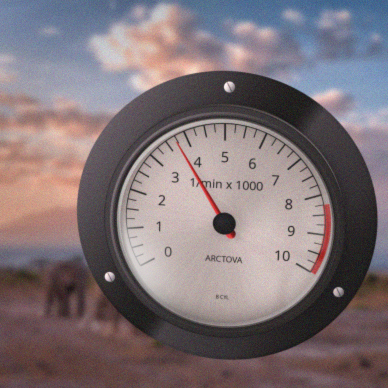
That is 3750 rpm
